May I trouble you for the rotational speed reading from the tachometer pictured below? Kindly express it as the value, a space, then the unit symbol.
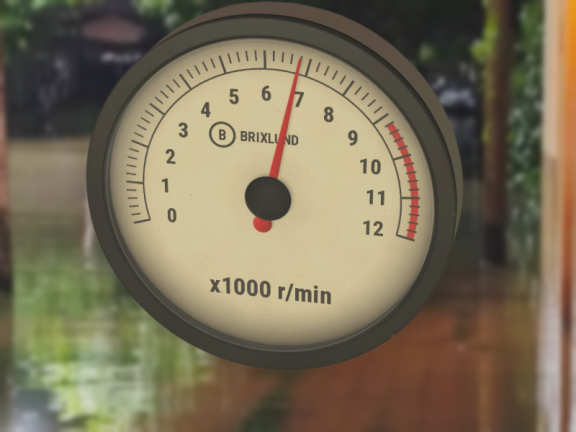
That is 6800 rpm
